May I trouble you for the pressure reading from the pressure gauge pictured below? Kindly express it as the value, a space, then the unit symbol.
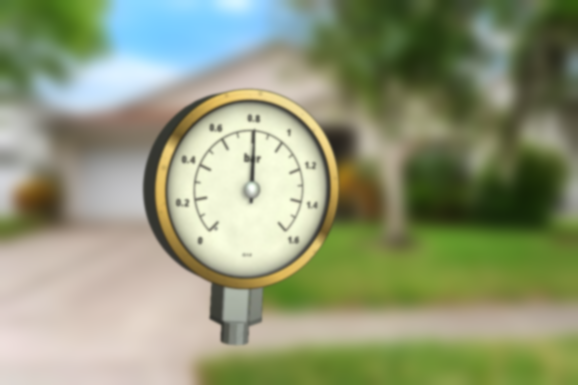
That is 0.8 bar
